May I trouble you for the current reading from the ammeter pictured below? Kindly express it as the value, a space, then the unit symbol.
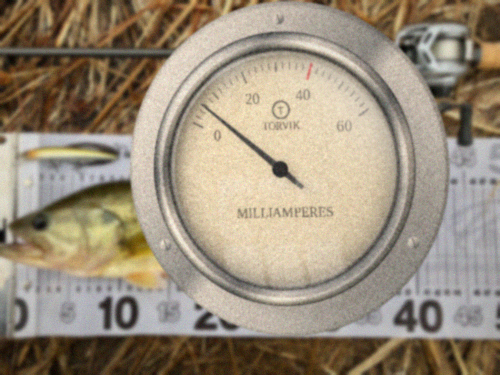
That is 6 mA
